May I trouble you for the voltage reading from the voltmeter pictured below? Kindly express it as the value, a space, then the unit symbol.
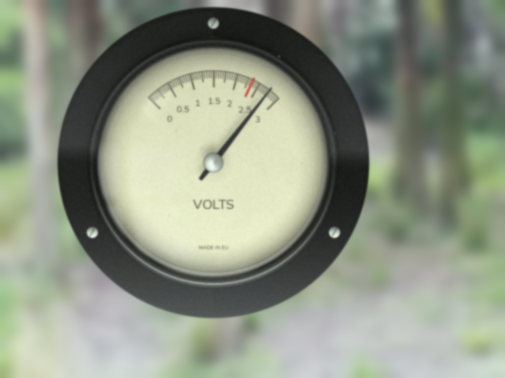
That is 2.75 V
